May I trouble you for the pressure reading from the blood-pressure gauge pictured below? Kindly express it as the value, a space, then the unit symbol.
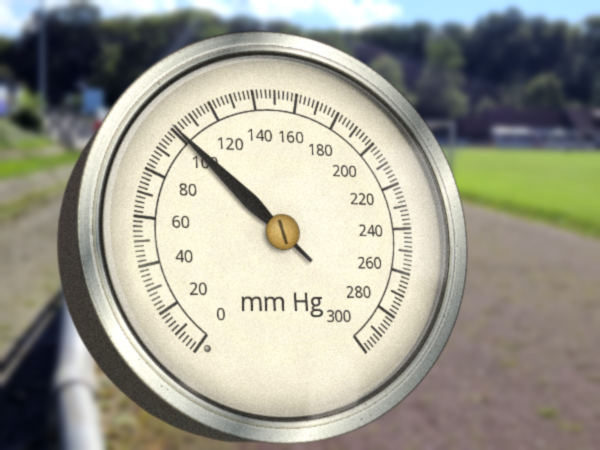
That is 100 mmHg
